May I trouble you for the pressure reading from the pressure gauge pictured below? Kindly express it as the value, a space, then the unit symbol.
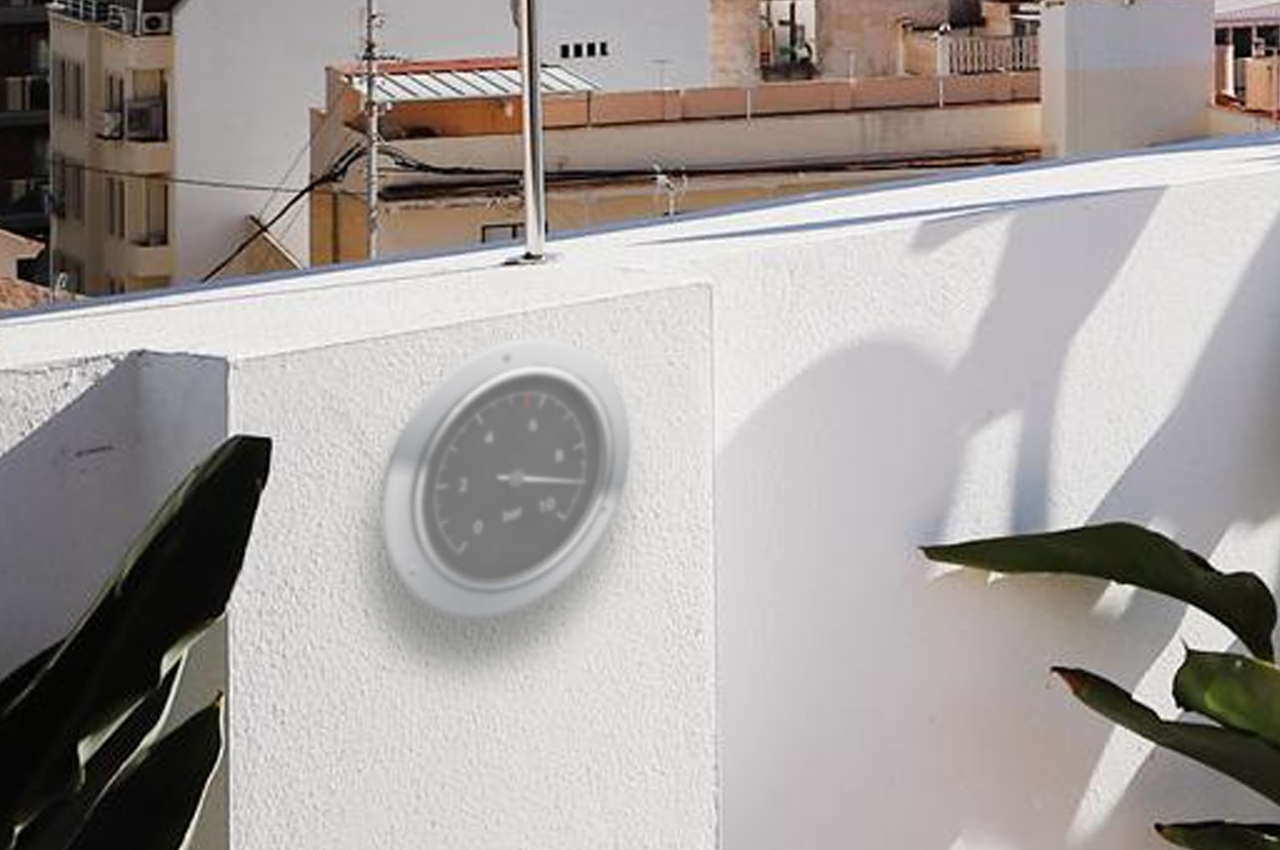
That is 9 bar
